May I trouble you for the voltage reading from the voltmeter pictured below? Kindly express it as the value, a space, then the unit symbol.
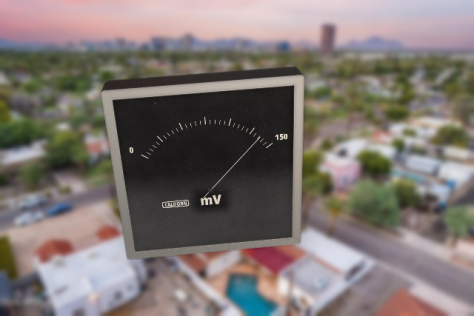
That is 135 mV
